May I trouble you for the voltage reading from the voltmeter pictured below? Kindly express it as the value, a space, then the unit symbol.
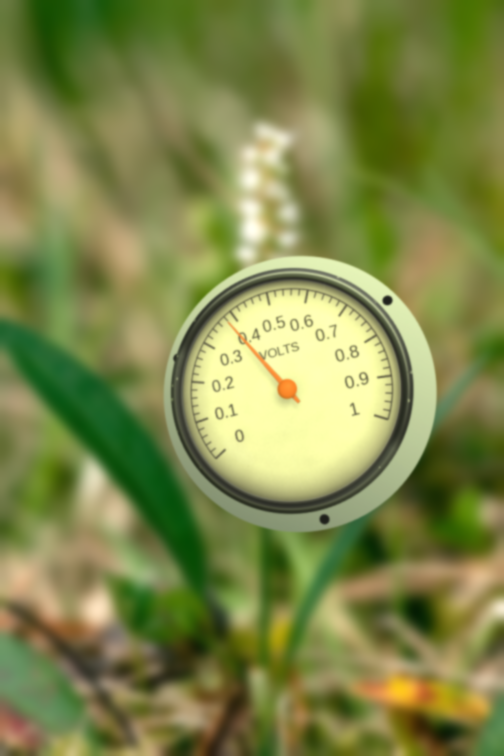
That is 0.38 V
